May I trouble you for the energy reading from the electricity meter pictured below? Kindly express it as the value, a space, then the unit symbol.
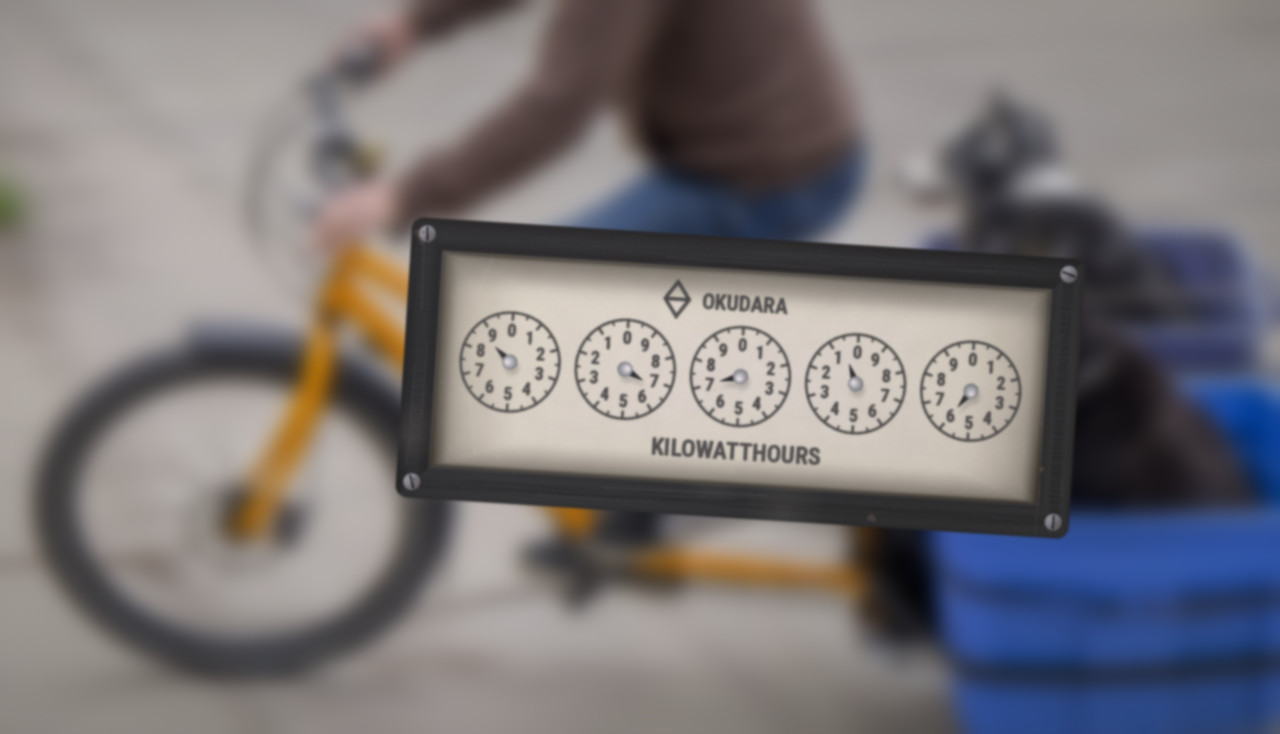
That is 86706 kWh
